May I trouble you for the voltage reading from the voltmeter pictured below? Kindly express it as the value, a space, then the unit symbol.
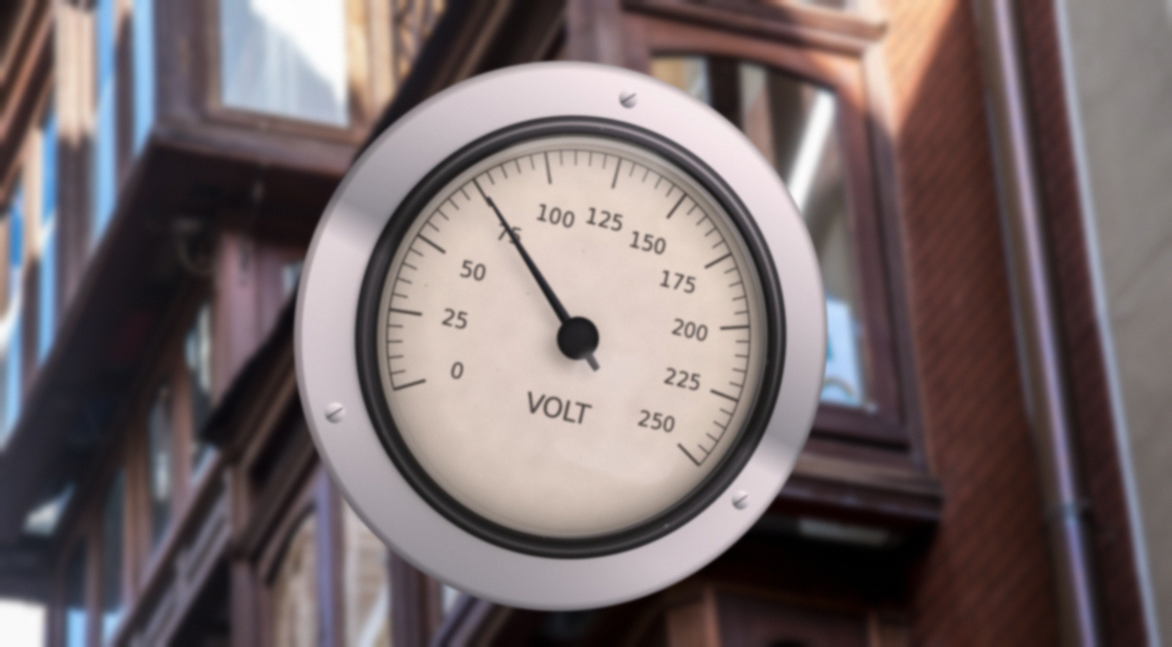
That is 75 V
